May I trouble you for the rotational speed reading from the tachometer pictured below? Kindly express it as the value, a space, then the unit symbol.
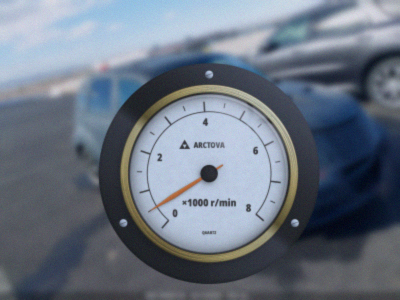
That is 500 rpm
